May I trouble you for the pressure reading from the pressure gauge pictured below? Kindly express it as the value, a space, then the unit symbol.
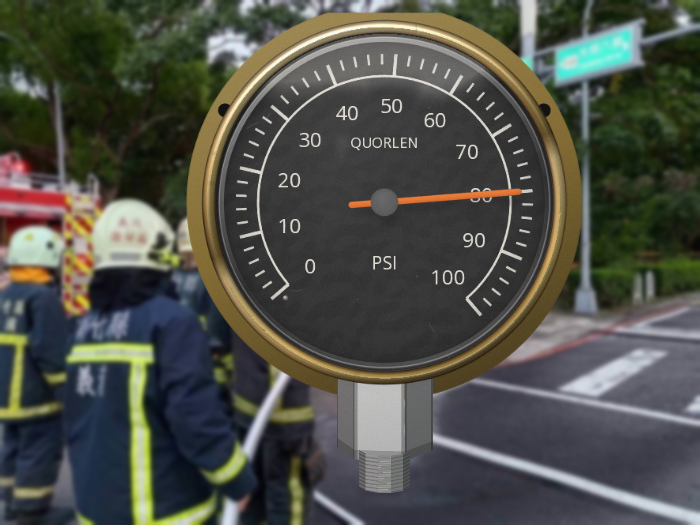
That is 80 psi
